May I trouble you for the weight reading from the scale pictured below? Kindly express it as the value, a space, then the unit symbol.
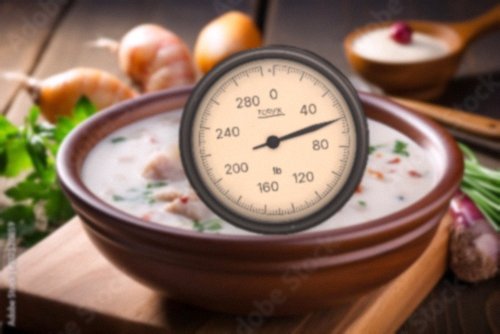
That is 60 lb
